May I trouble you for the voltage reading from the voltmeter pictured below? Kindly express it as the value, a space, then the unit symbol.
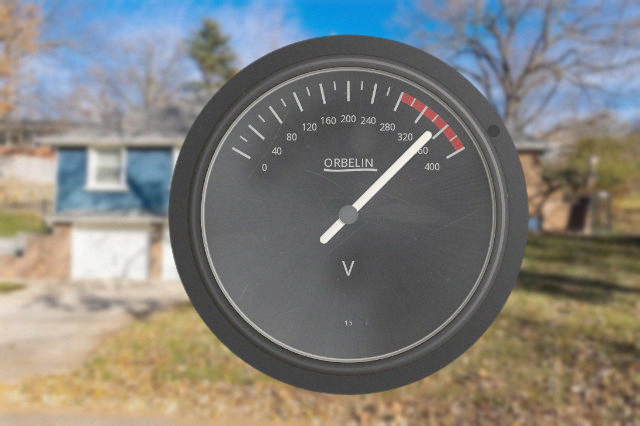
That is 350 V
